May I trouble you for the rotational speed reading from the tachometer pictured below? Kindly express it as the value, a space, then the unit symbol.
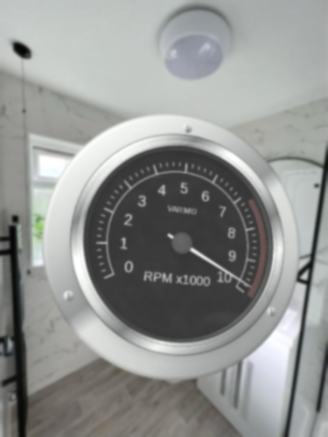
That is 9800 rpm
